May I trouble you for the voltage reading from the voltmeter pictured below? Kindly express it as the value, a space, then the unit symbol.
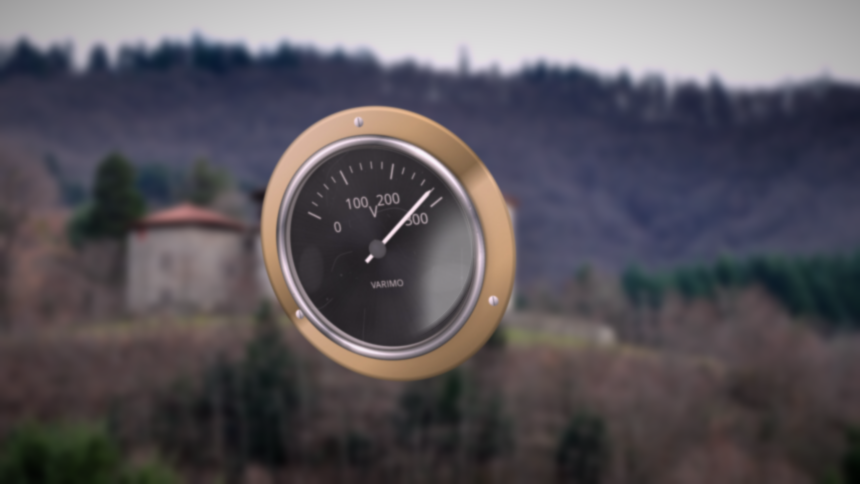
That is 280 V
